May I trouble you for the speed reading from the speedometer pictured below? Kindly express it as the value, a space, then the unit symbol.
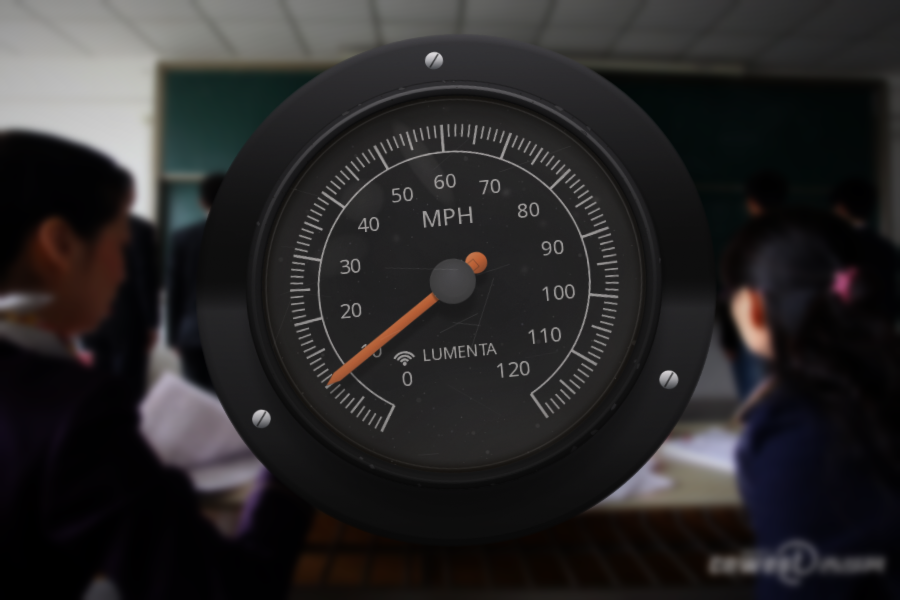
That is 10 mph
